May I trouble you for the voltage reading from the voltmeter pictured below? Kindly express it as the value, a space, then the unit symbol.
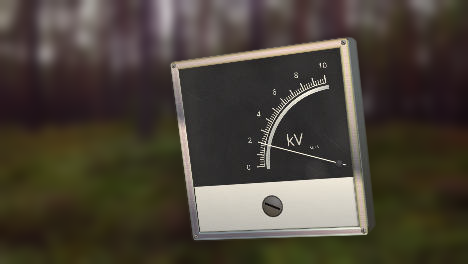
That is 2 kV
